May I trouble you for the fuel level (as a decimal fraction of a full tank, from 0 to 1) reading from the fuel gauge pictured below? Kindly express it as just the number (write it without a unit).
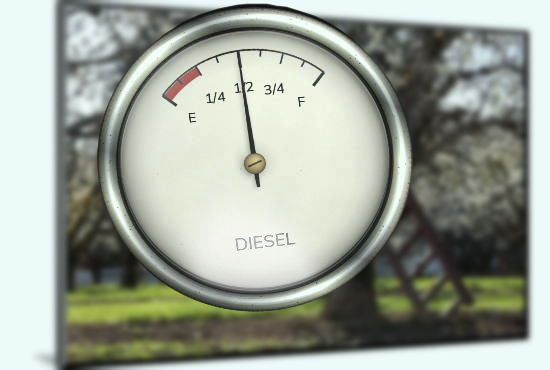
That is 0.5
